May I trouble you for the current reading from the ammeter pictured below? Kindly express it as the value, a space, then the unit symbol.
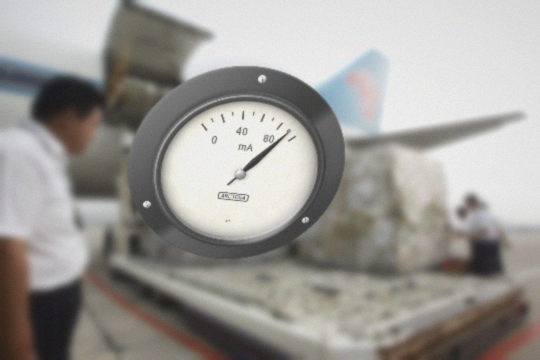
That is 90 mA
